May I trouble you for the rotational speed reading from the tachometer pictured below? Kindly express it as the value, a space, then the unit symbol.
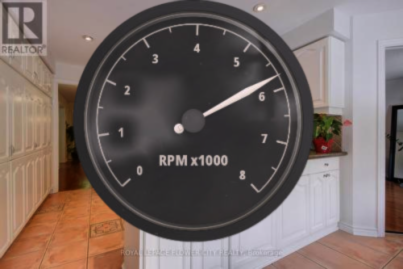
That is 5750 rpm
